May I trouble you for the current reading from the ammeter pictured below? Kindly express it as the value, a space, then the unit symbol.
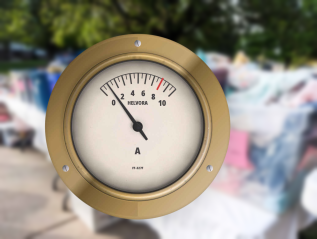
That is 1 A
